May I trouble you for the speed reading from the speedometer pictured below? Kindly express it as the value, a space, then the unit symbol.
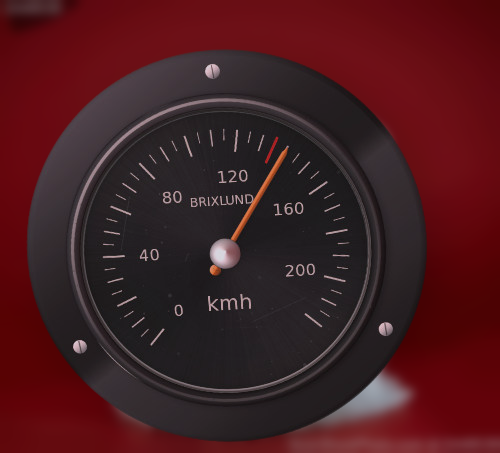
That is 140 km/h
